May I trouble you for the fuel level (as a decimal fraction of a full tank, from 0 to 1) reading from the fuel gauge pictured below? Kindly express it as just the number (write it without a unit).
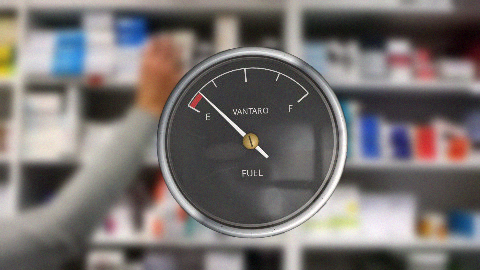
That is 0.125
